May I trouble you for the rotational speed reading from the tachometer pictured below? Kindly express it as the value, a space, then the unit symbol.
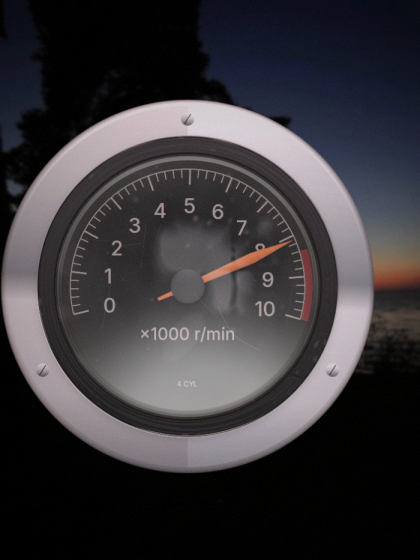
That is 8100 rpm
